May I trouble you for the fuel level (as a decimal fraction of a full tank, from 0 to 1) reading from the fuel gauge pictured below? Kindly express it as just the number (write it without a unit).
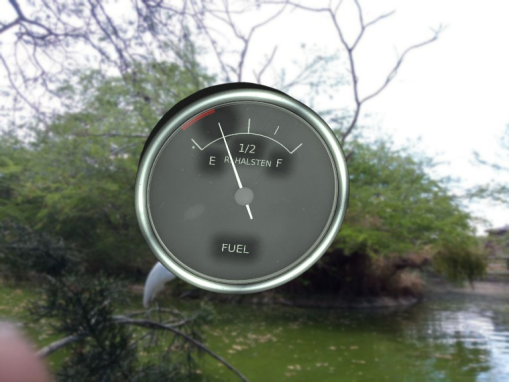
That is 0.25
